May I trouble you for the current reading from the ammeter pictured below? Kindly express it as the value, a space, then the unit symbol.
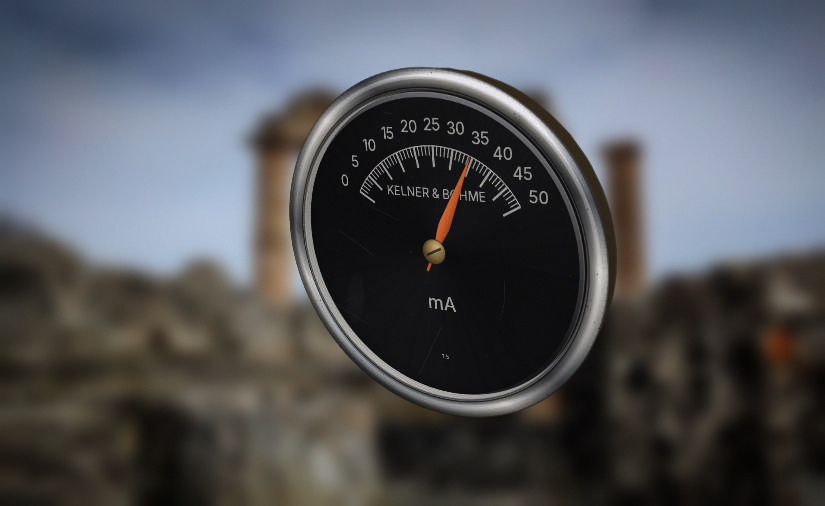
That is 35 mA
